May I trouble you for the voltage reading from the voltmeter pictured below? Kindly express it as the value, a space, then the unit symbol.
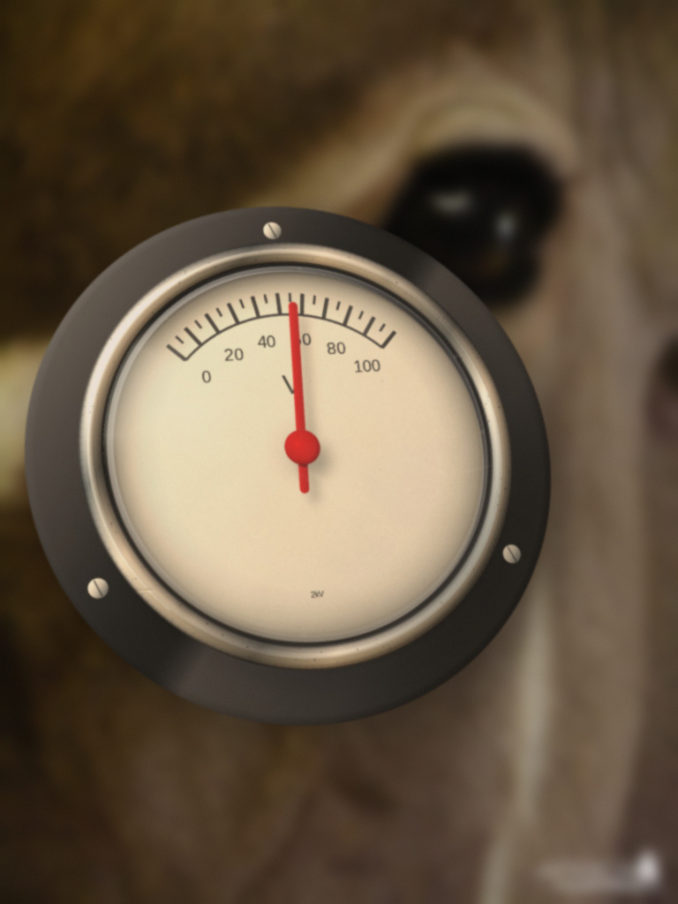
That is 55 V
